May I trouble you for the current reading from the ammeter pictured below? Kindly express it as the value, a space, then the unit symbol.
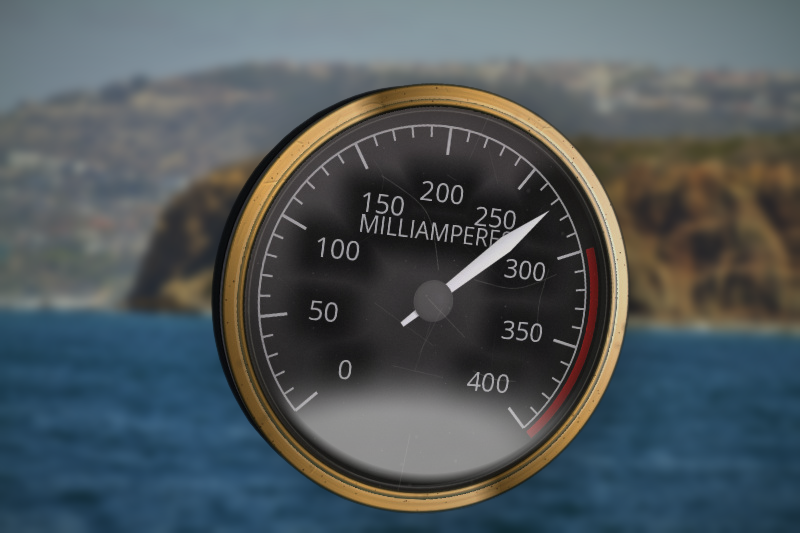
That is 270 mA
